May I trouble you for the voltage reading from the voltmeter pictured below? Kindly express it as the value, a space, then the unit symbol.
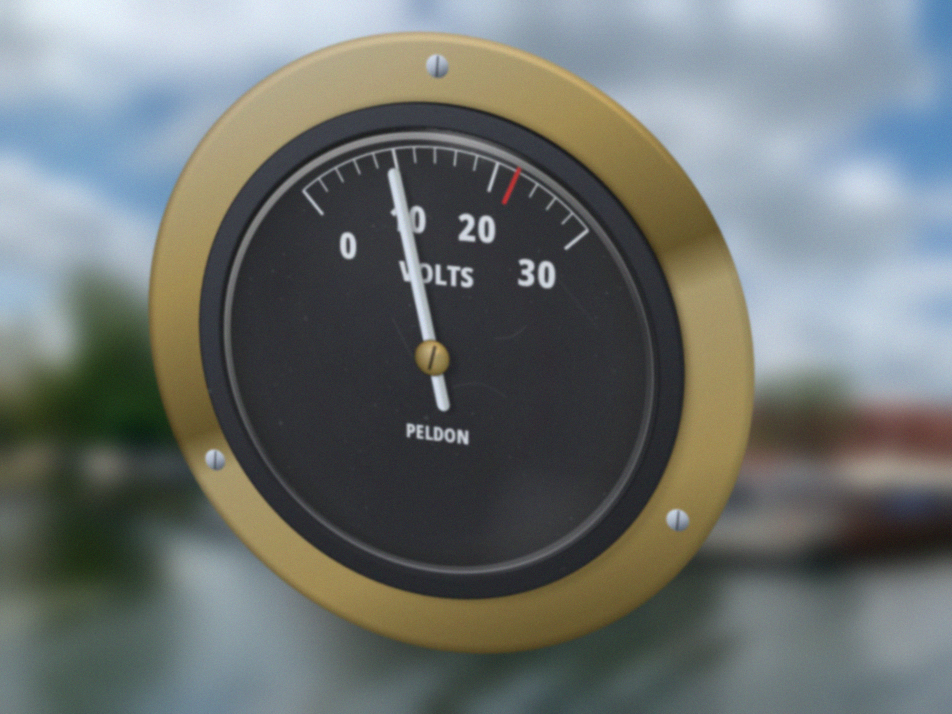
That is 10 V
